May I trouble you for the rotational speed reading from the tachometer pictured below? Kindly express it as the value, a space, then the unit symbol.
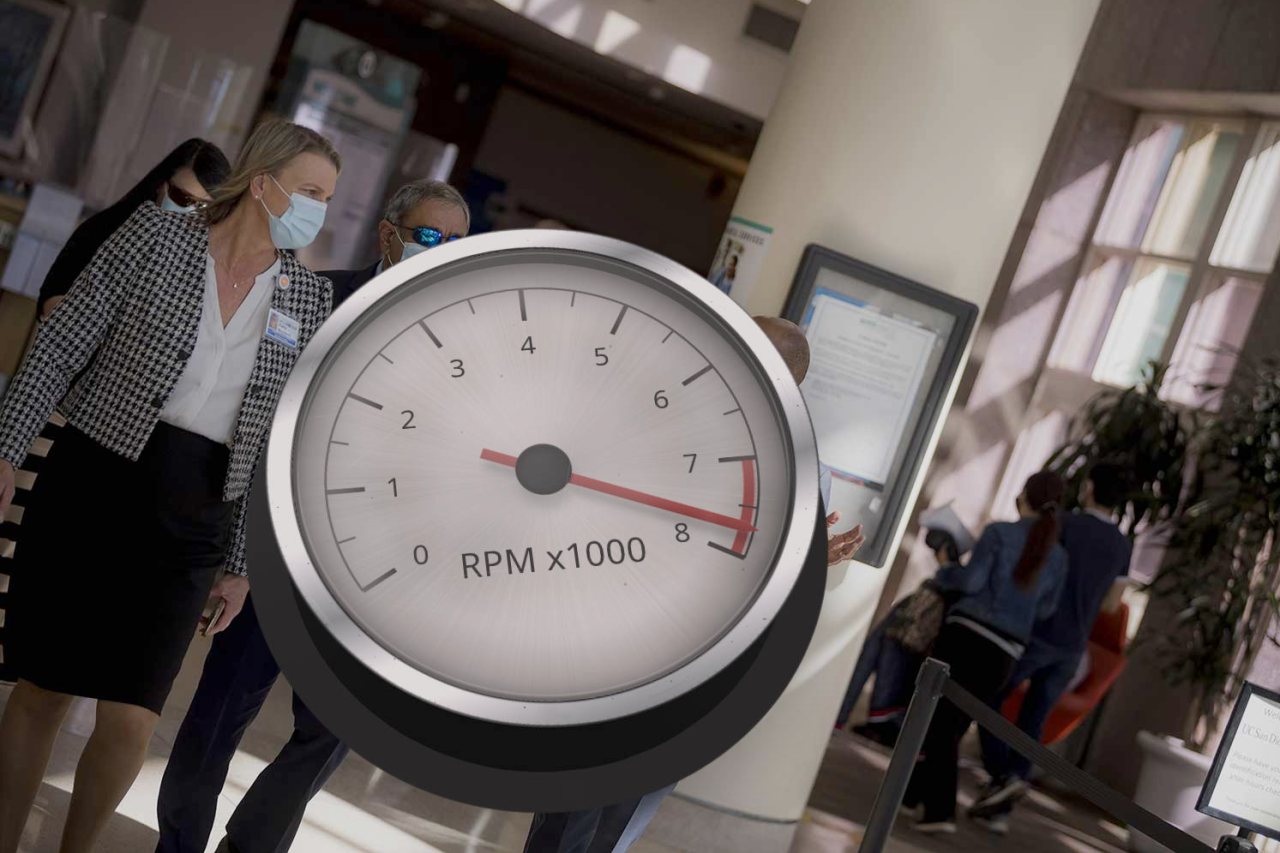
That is 7750 rpm
